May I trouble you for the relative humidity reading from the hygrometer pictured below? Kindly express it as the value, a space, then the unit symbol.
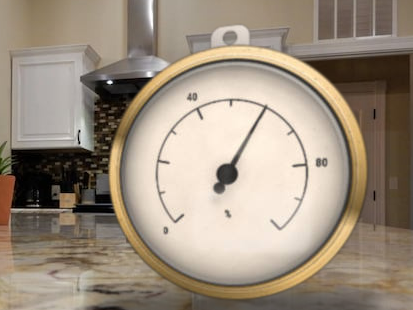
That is 60 %
